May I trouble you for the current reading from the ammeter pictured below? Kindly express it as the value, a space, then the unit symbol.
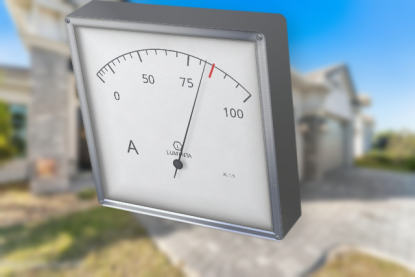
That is 82.5 A
